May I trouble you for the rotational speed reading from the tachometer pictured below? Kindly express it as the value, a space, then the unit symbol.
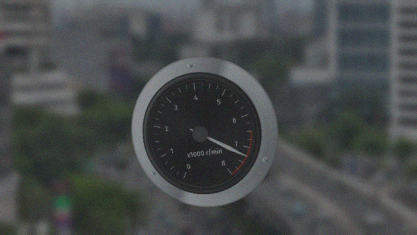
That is 7250 rpm
